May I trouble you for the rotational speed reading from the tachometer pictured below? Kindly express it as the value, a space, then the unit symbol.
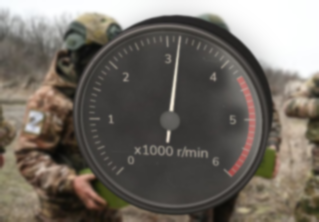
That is 3200 rpm
